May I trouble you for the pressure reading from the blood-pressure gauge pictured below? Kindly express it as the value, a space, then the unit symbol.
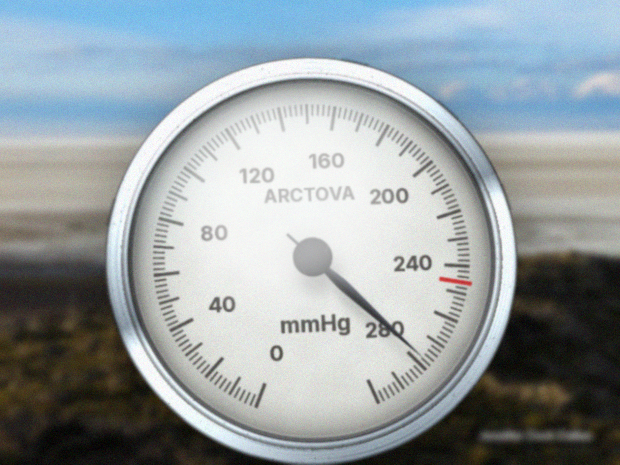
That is 278 mmHg
